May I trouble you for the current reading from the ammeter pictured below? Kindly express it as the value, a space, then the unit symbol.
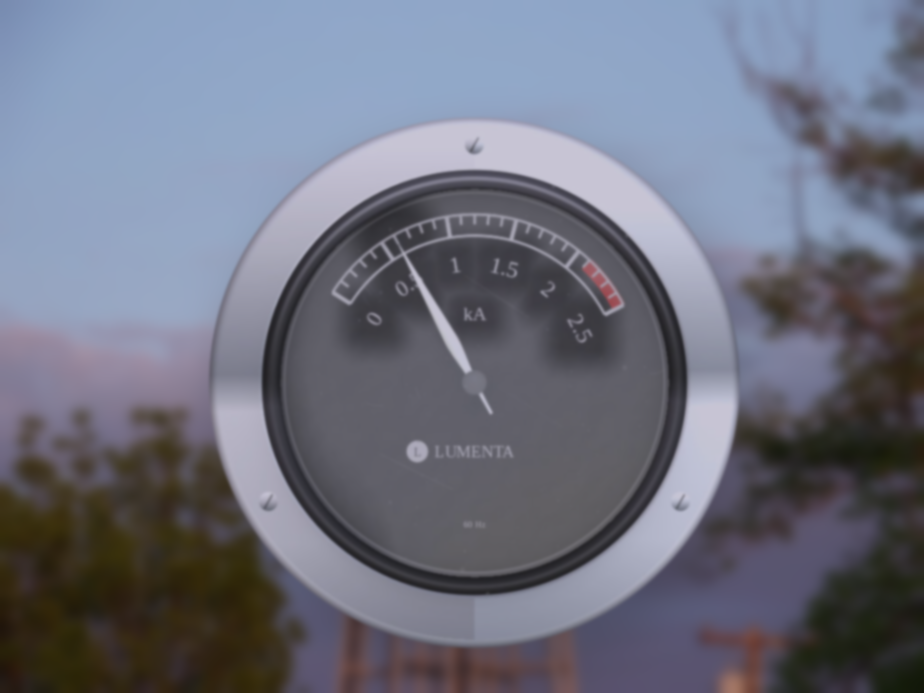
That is 0.6 kA
